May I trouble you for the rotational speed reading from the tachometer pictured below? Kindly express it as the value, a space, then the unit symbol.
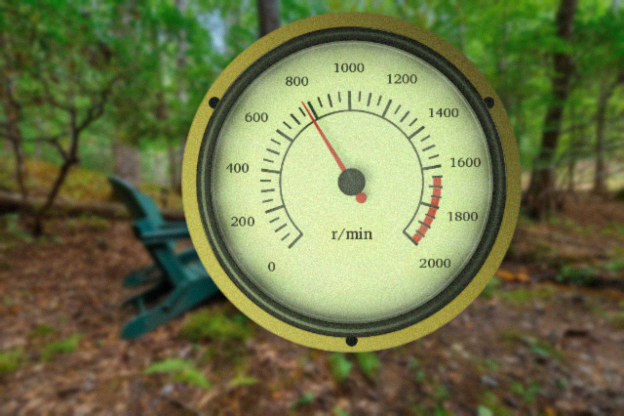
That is 775 rpm
